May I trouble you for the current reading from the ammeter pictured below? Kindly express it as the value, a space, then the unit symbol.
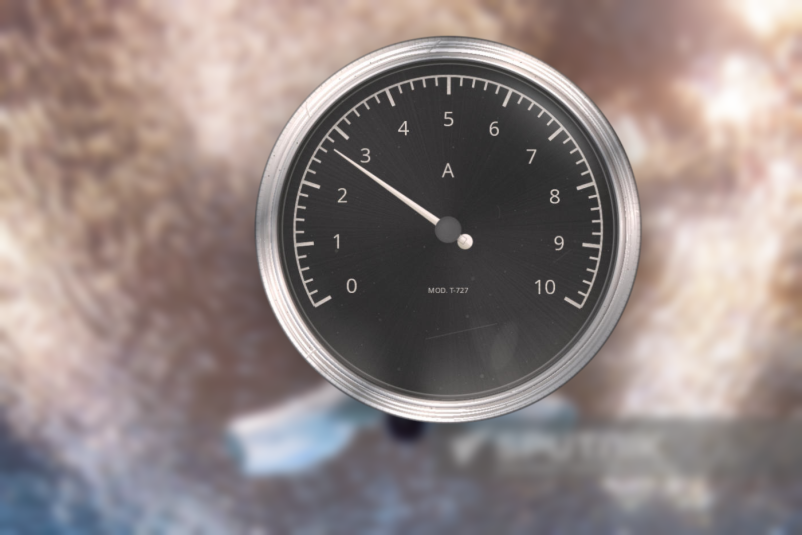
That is 2.7 A
